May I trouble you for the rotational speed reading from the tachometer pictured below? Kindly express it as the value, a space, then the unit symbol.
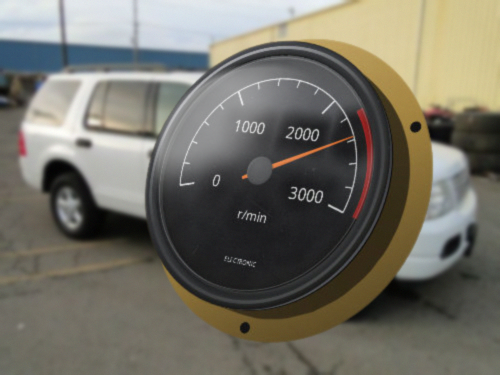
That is 2400 rpm
